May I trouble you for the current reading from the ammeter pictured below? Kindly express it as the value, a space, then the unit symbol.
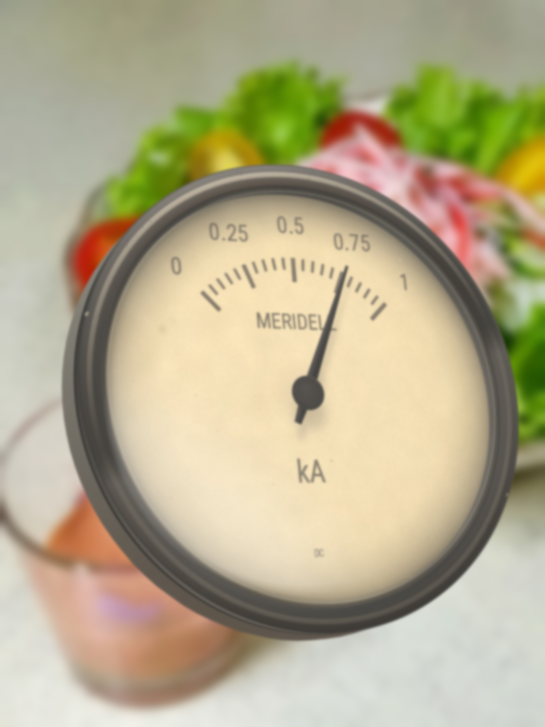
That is 0.75 kA
